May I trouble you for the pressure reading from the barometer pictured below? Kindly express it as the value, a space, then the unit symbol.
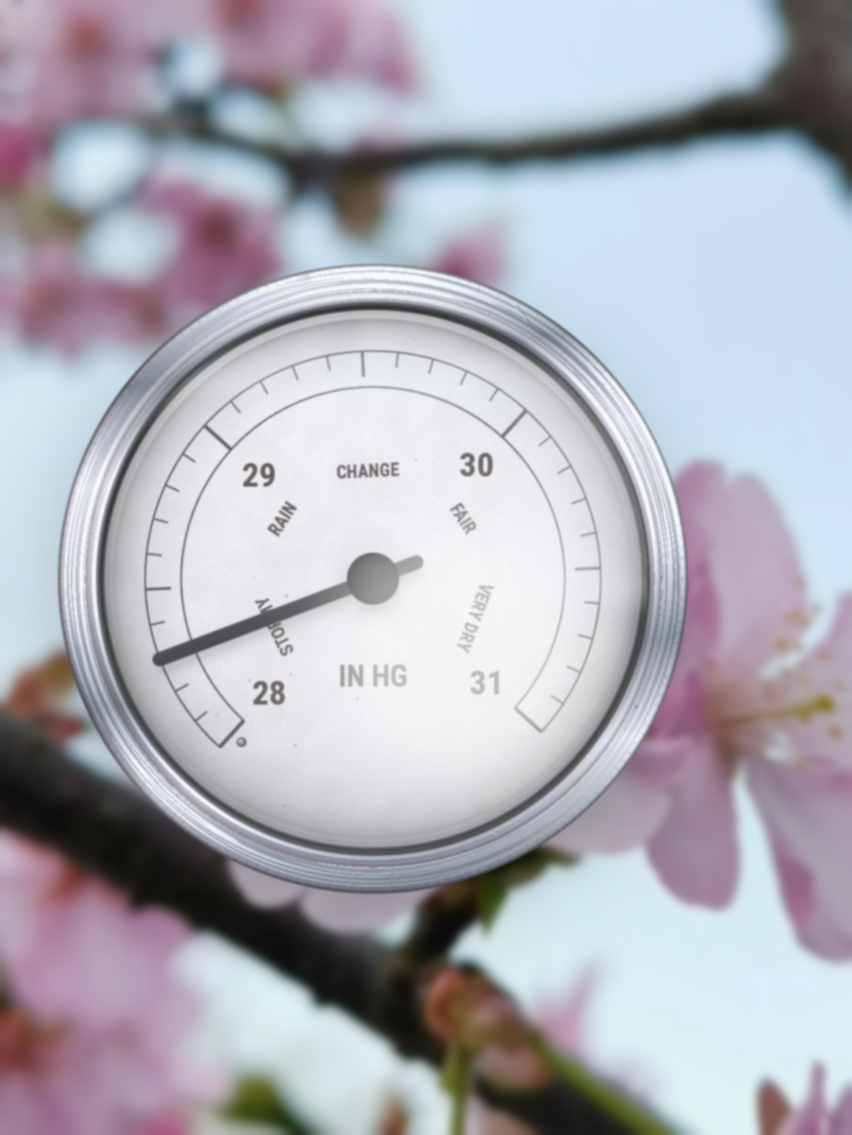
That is 28.3 inHg
